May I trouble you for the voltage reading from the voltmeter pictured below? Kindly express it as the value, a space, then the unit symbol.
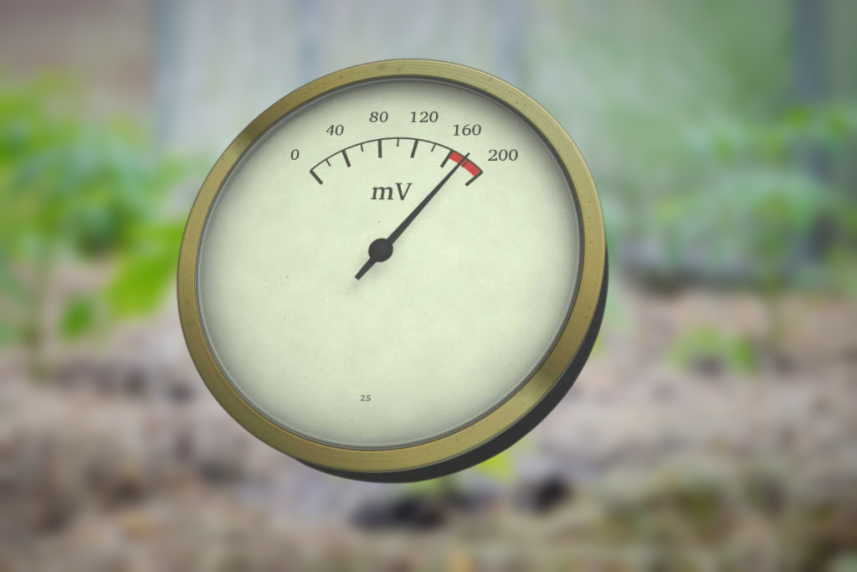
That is 180 mV
